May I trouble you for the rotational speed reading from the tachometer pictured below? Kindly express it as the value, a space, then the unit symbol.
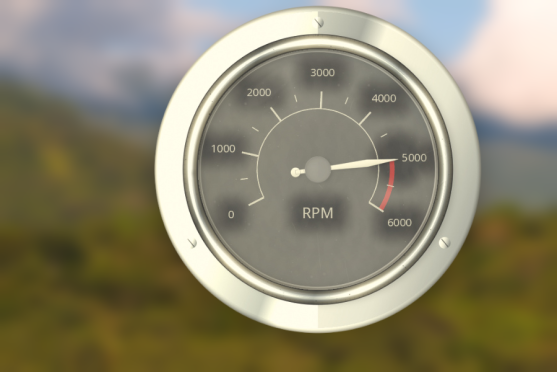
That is 5000 rpm
